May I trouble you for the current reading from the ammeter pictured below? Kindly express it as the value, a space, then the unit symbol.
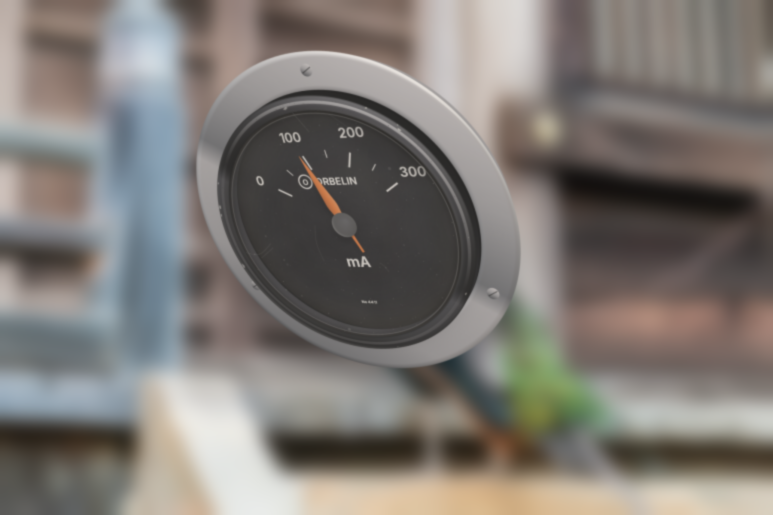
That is 100 mA
